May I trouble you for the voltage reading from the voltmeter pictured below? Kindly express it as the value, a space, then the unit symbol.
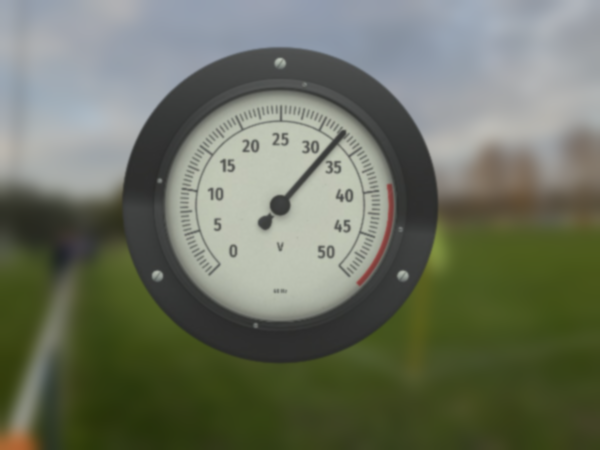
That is 32.5 V
